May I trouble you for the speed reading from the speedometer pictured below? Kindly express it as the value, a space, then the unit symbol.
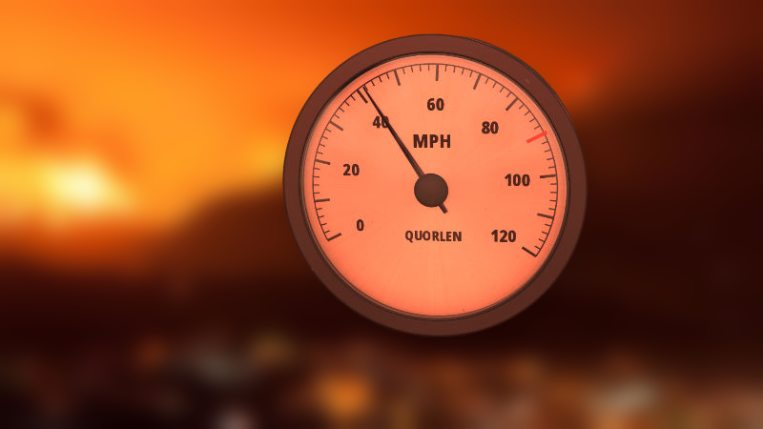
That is 42 mph
